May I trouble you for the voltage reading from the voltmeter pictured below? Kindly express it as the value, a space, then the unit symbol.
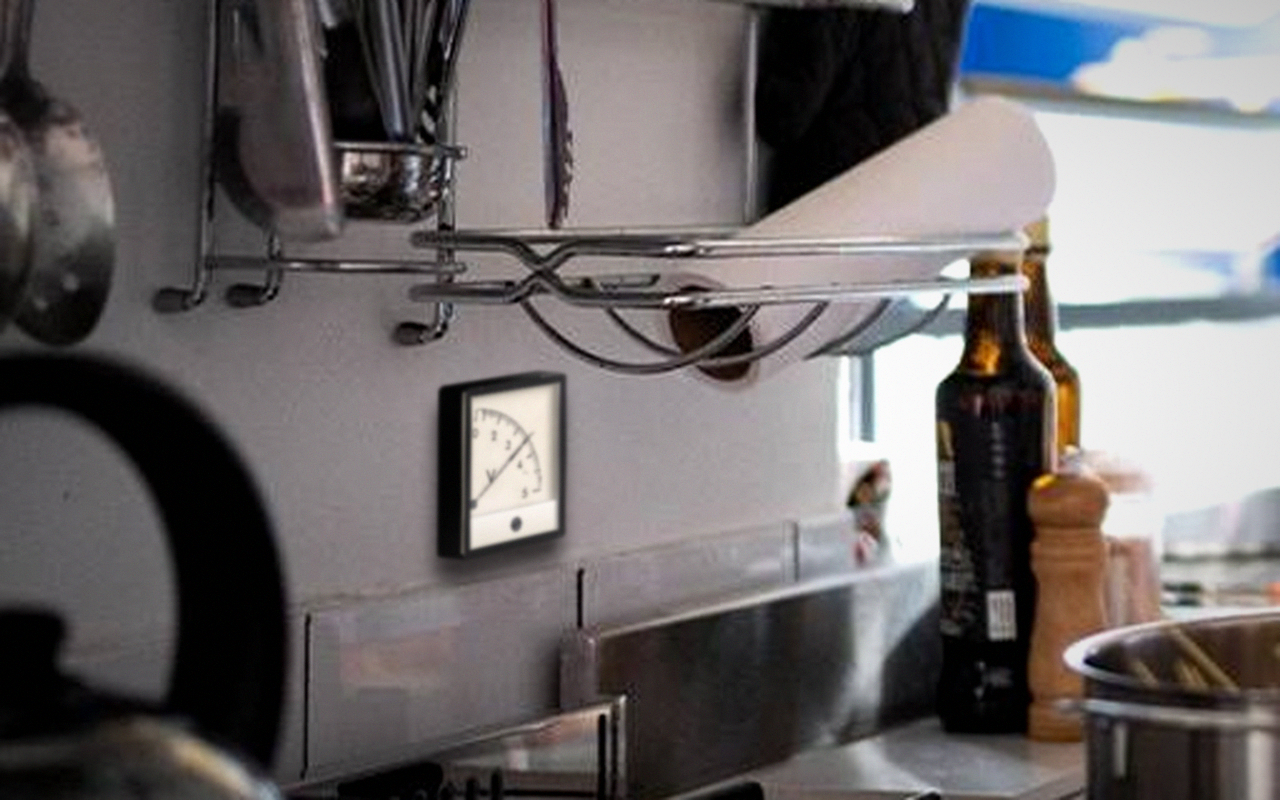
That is 3.5 V
